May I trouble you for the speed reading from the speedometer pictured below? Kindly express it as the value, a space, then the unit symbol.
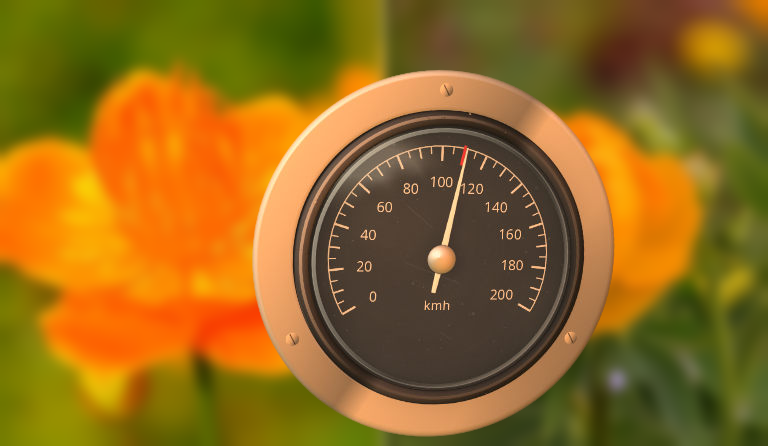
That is 110 km/h
